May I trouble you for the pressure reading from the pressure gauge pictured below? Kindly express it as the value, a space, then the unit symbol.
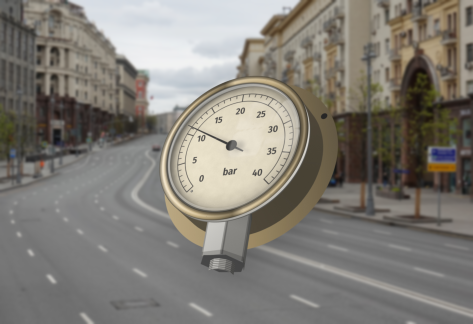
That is 11 bar
